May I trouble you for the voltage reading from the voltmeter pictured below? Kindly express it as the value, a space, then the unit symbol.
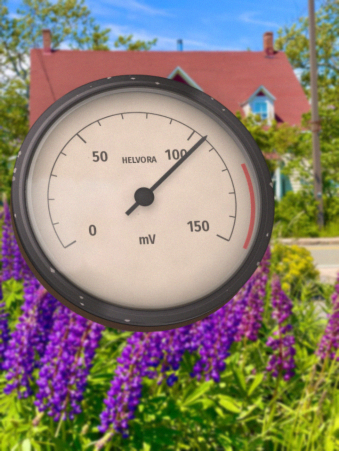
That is 105 mV
